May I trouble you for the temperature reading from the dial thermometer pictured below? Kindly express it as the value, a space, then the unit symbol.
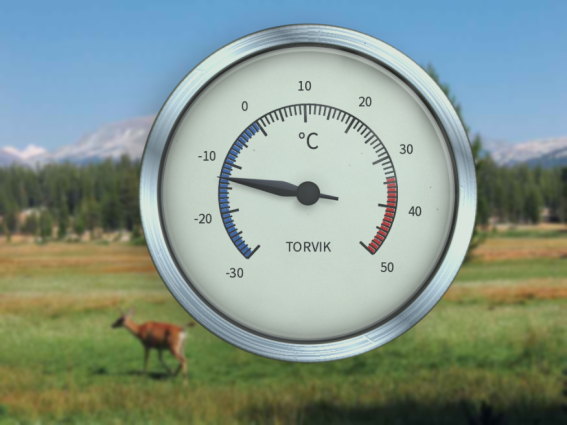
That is -13 °C
